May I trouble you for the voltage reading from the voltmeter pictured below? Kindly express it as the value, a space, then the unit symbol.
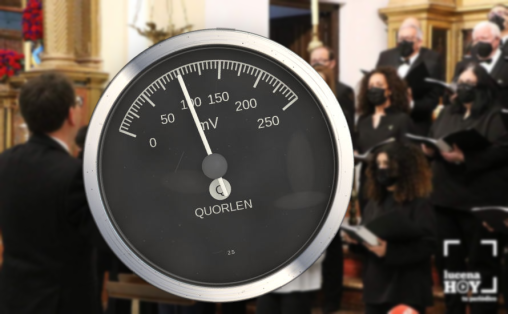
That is 100 mV
